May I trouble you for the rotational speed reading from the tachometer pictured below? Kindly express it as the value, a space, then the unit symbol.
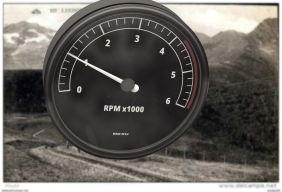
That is 1000 rpm
